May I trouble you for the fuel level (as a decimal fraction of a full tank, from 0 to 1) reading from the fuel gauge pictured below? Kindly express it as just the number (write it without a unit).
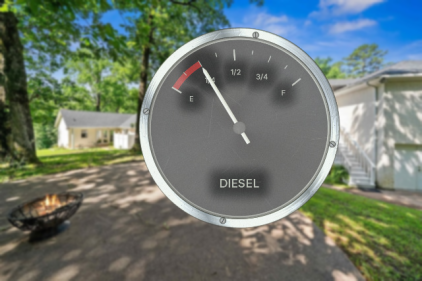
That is 0.25
